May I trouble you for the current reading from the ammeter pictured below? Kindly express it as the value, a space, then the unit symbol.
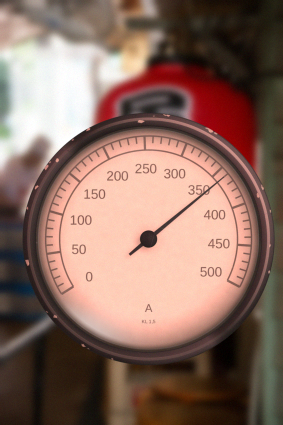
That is 360 A
